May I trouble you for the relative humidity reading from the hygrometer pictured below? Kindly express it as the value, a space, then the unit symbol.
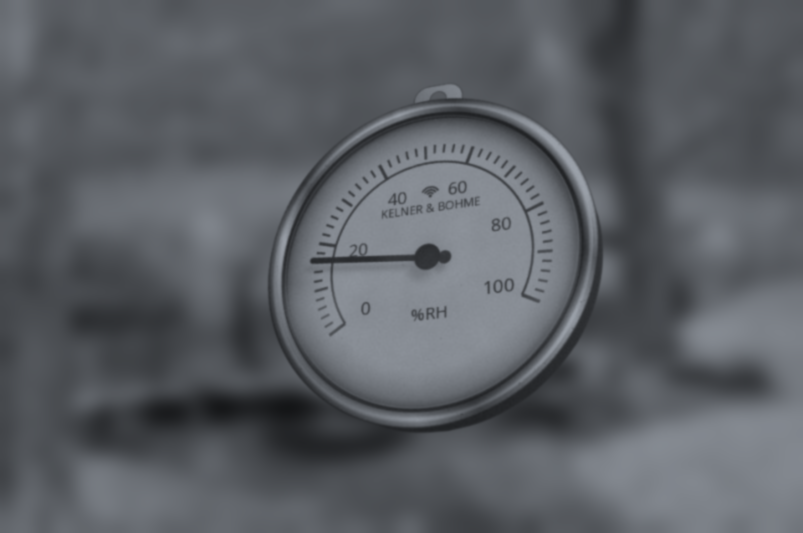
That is 16 %
